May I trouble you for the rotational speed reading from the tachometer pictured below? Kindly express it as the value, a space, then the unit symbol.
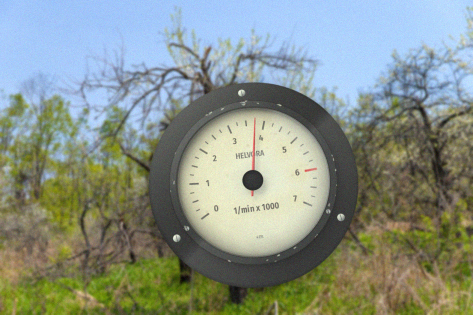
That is 3750 rpm
